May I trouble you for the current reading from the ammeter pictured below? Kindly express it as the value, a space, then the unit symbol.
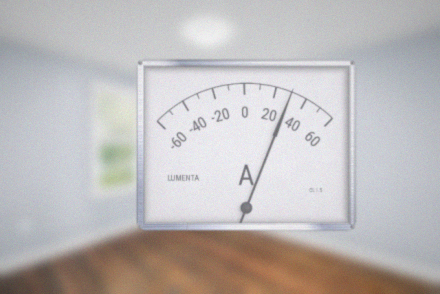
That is 30 A
